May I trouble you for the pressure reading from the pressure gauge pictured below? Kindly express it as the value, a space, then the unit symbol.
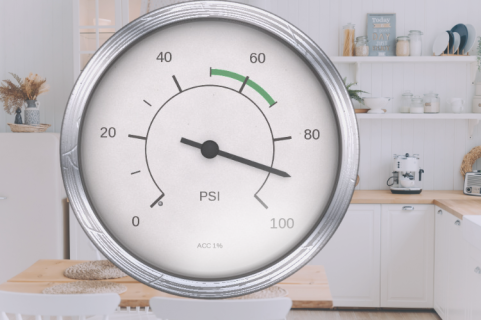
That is 90 psi
